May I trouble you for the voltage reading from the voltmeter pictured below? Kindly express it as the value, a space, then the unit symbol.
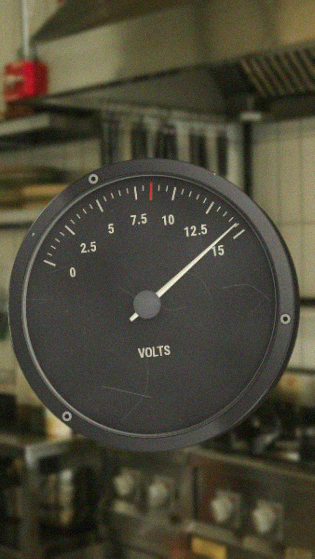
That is 14.5 V
